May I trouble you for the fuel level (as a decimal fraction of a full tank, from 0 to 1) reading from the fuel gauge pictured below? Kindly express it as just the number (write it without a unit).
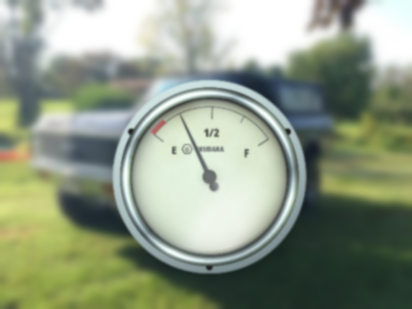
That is 0.25
